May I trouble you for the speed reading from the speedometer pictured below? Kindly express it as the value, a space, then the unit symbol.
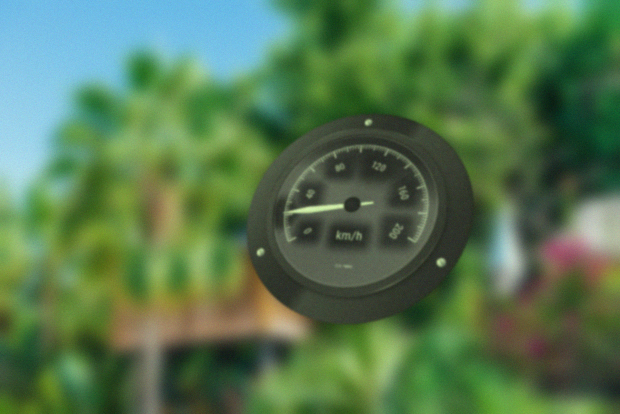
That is 20 km/h
